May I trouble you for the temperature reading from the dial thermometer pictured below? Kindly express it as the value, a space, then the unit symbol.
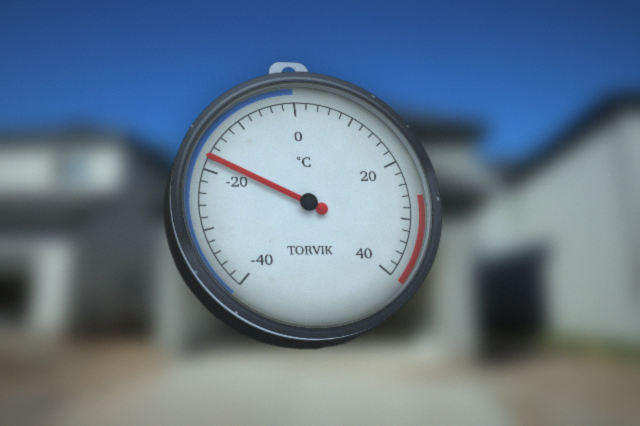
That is -18 °C
